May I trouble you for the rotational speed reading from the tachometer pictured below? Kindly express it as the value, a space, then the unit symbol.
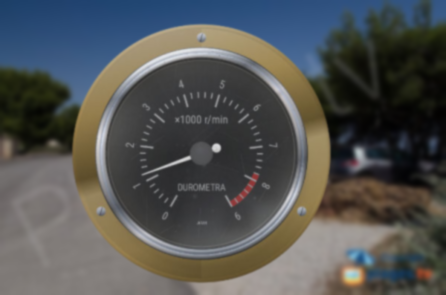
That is 1200 rpm
